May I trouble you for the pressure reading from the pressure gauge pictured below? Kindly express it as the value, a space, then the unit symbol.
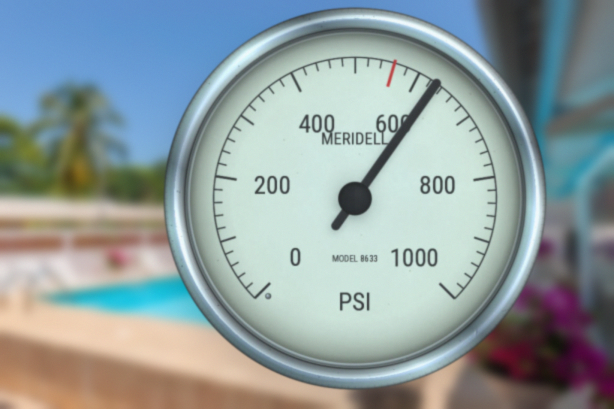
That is 630 psi
